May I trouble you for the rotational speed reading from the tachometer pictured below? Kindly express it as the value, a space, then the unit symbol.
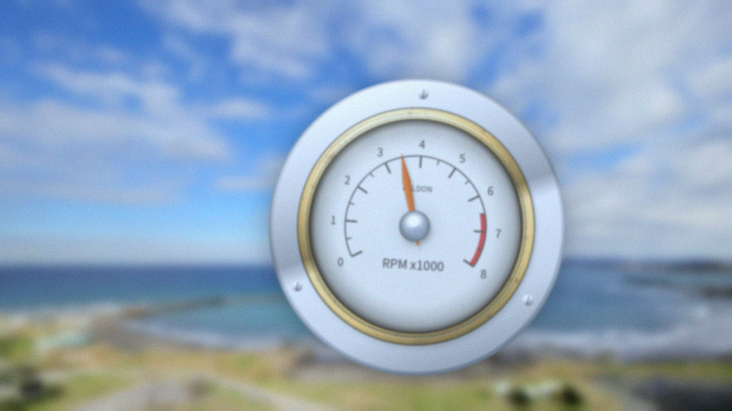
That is 3500 rpm
